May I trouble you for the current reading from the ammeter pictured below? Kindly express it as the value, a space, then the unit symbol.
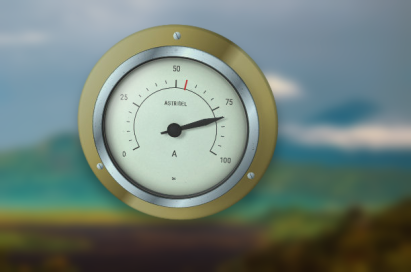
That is 80 A
